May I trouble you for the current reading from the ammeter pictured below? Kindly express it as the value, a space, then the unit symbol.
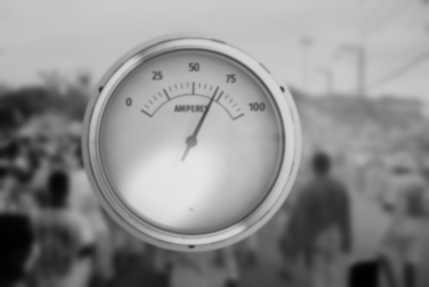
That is 70 A
